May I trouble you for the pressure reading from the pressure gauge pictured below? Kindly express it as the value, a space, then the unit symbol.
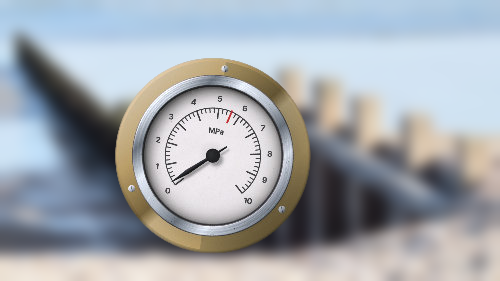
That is 0.2 MPa
